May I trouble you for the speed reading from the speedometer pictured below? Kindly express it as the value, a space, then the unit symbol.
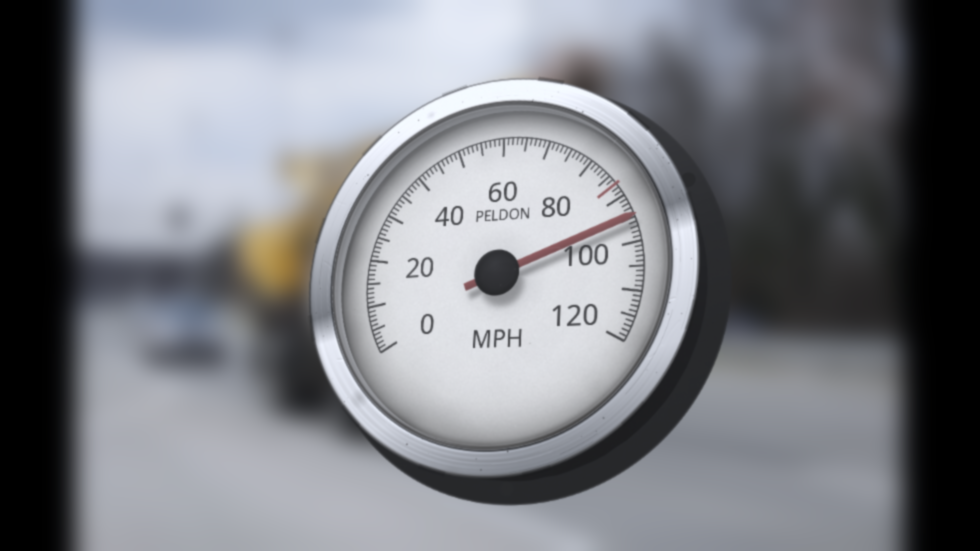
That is 95 mph
